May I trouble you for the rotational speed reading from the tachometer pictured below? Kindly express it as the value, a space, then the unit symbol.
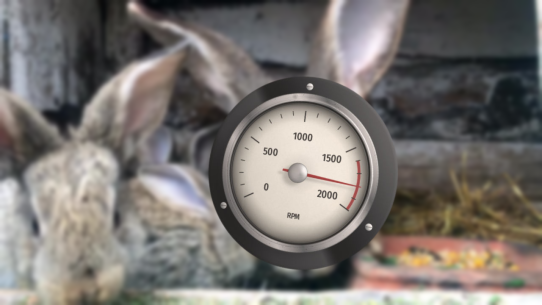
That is 1800 rpm
